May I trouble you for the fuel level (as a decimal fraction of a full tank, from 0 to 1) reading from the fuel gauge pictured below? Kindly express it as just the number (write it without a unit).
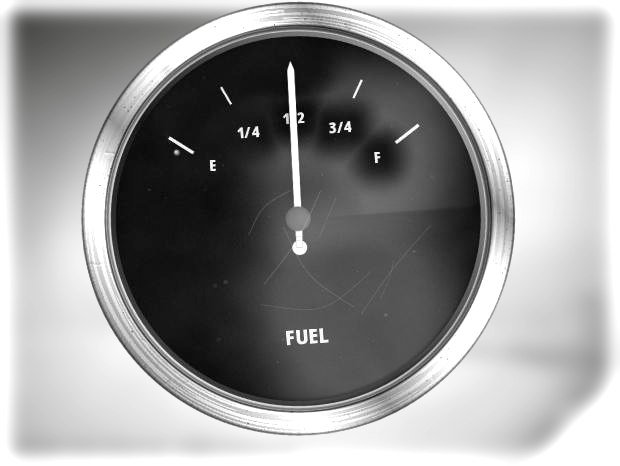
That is 0.5
